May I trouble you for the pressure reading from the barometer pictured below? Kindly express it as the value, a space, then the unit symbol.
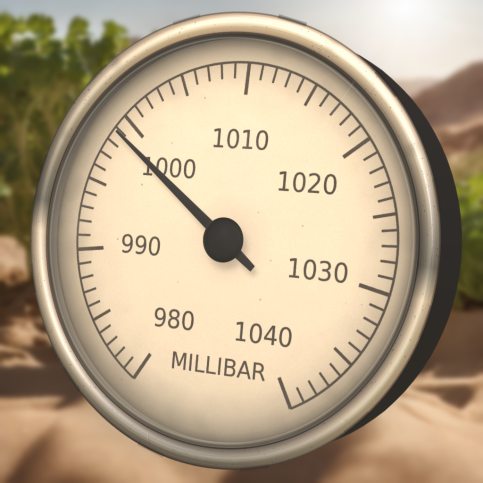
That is 999 mbar
